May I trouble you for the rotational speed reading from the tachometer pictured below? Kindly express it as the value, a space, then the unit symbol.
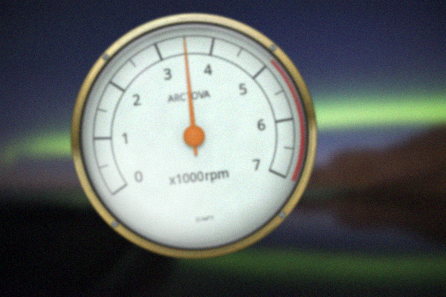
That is 3500 rpm
